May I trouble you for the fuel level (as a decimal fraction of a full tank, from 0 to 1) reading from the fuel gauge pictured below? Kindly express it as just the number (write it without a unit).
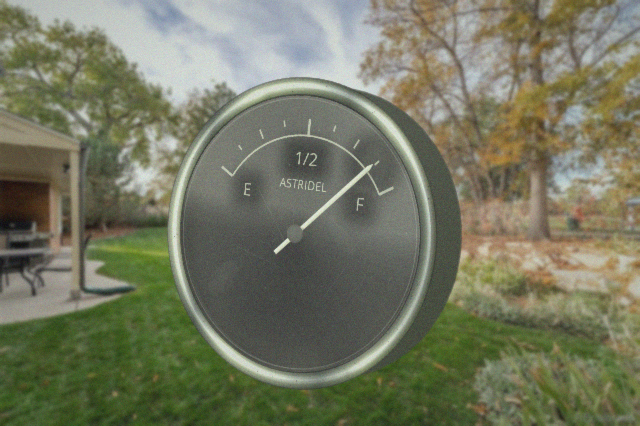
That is 0.875
